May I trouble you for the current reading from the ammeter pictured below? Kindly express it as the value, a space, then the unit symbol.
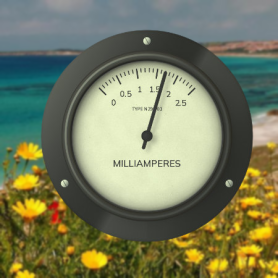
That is 1.7 mA
